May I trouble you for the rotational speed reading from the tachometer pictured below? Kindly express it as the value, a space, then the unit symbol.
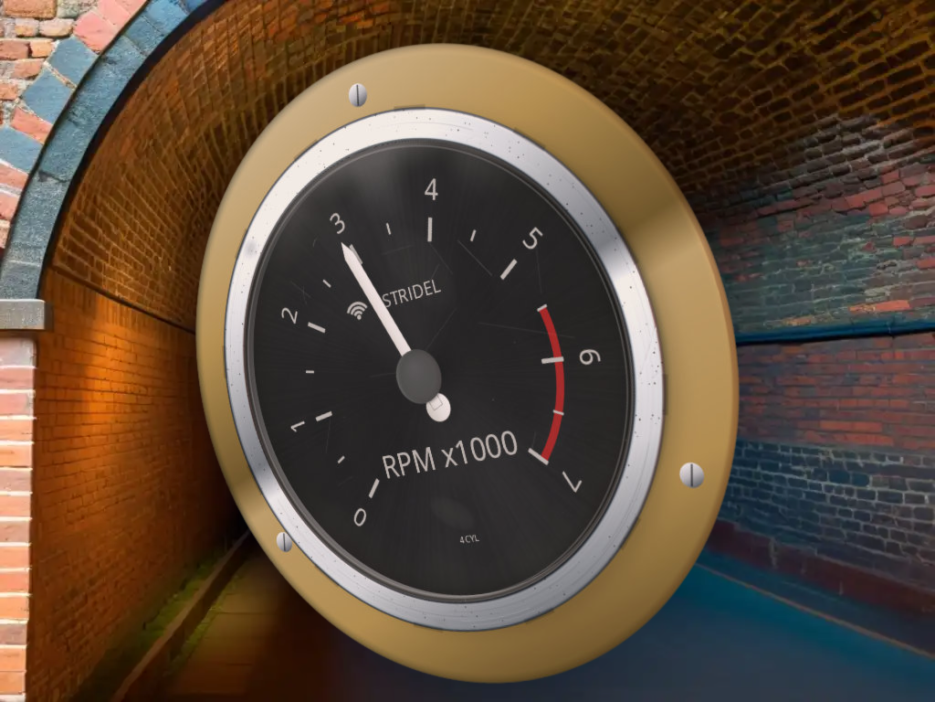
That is 3000 rpm
